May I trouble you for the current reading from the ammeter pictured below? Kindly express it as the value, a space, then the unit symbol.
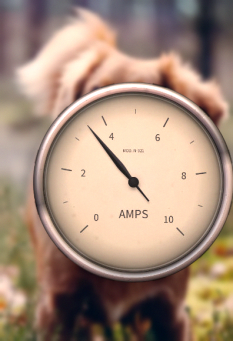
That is 3.5 A
